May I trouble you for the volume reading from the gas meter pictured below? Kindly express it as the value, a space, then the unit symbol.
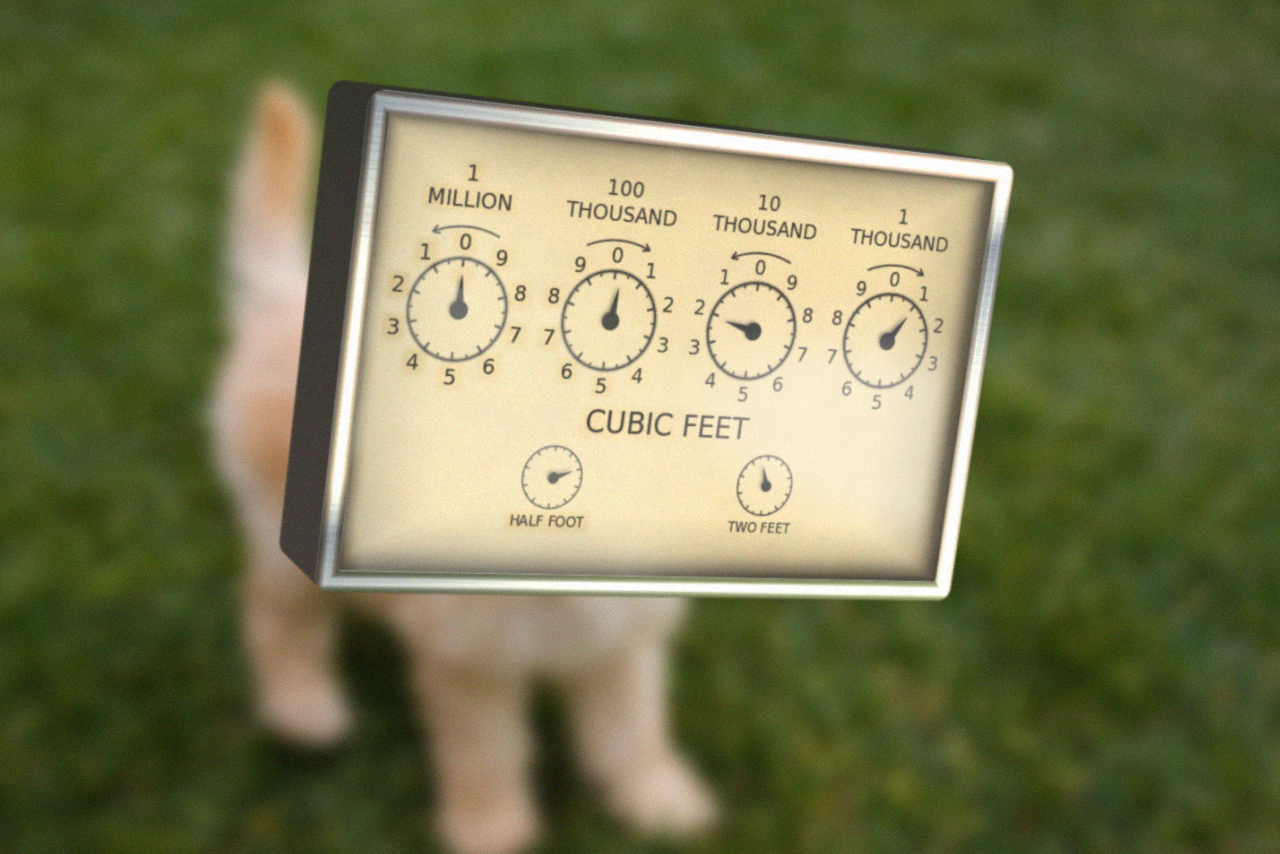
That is 2100 ft³
